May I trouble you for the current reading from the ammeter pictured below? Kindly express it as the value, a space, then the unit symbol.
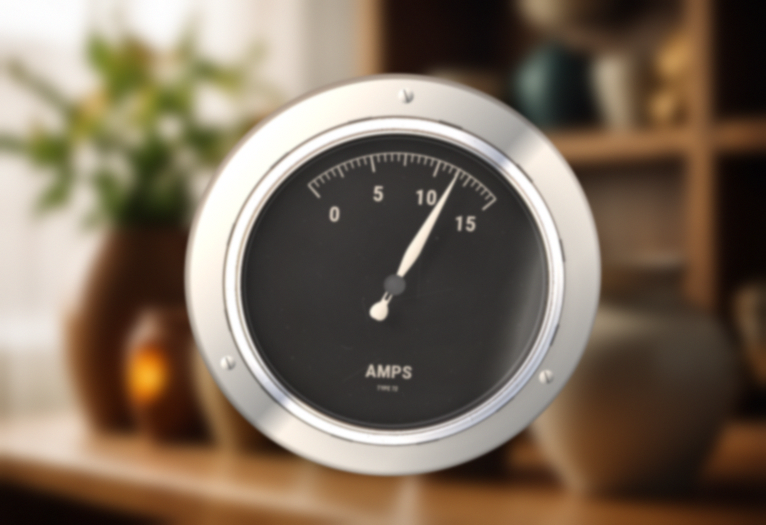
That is 11.5 A
